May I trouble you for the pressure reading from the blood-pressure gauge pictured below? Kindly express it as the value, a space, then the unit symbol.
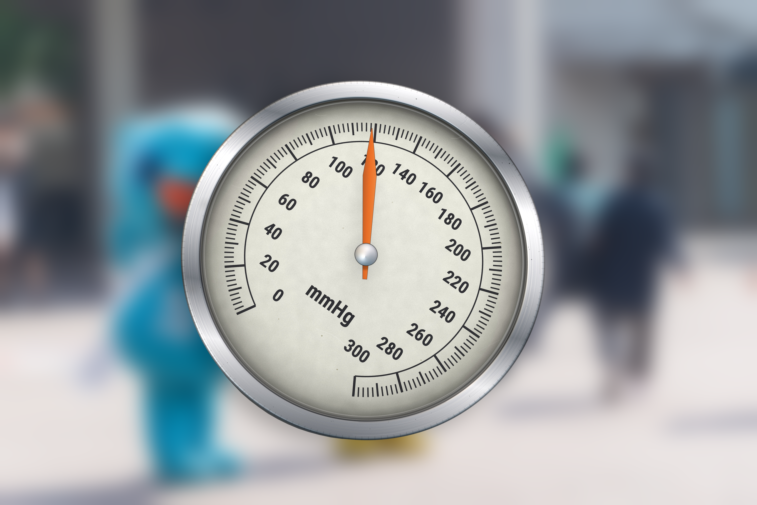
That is 118 mmHg
